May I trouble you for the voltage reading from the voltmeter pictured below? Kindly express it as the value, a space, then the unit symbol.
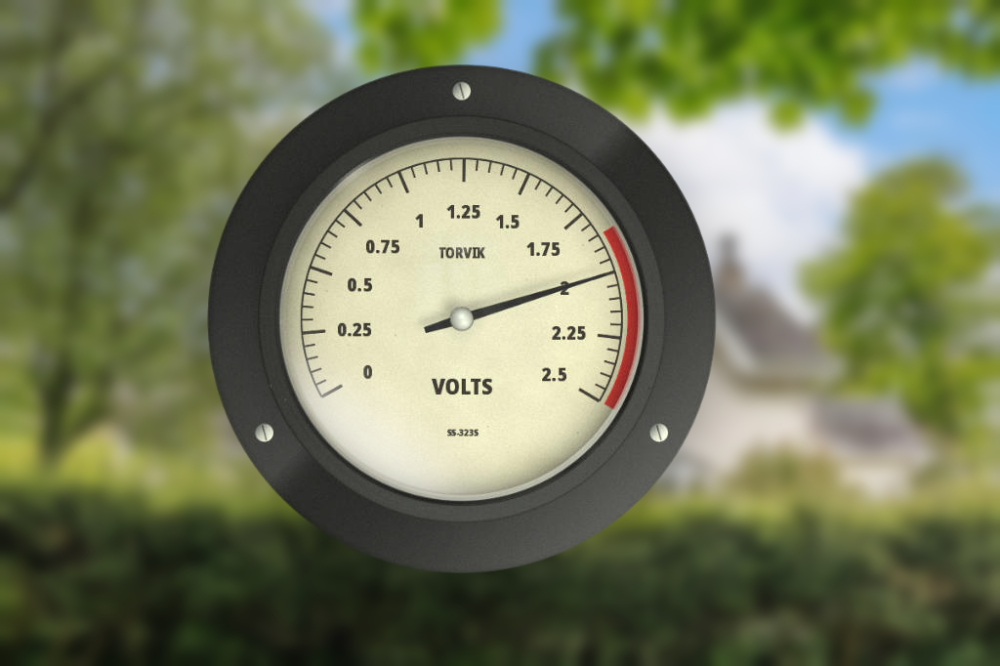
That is 2 V
